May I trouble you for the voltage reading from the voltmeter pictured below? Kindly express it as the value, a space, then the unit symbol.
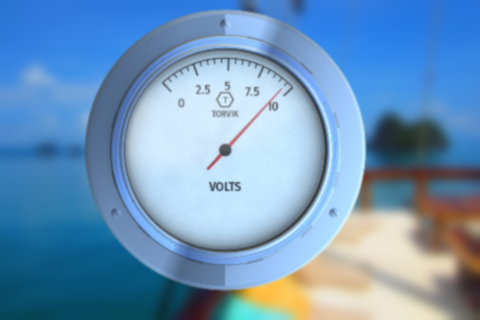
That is 9.5 V
